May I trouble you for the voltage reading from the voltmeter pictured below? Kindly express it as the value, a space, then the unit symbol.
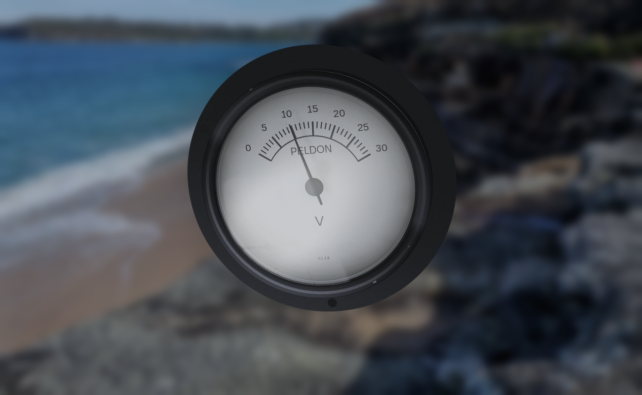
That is 10 V
